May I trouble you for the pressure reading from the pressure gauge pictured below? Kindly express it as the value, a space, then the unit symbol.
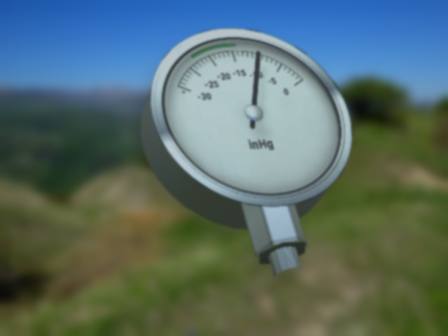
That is -10 inHg
